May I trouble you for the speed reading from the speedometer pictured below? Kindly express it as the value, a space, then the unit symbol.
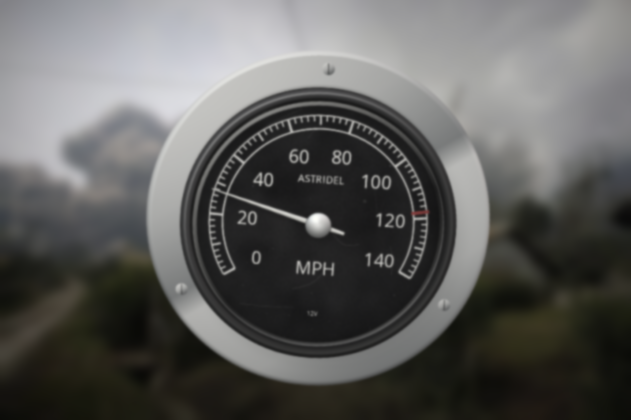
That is 28 mph
